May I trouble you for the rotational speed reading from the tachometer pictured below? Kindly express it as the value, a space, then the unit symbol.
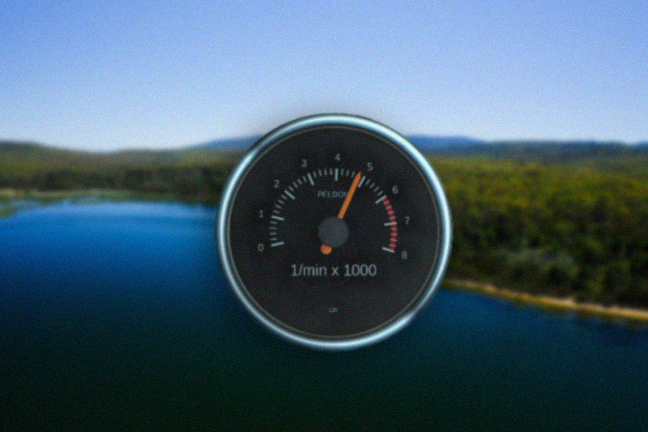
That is 4800 rpm
